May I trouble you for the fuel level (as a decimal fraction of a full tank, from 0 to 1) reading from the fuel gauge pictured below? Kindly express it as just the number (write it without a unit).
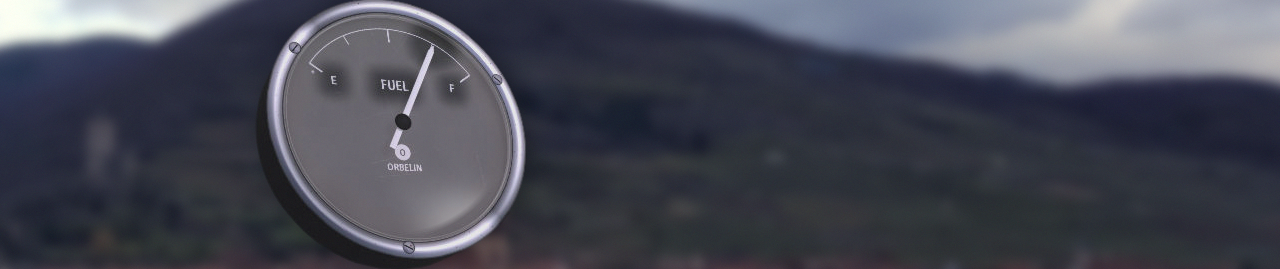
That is 0.75
